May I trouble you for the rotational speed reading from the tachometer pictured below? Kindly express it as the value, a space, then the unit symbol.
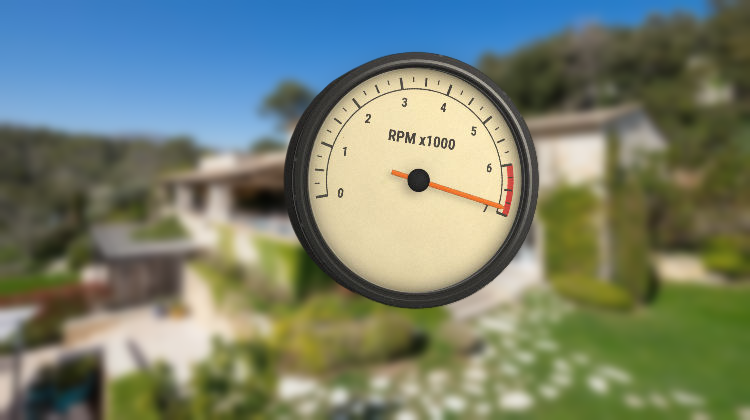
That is 6875 rpm
